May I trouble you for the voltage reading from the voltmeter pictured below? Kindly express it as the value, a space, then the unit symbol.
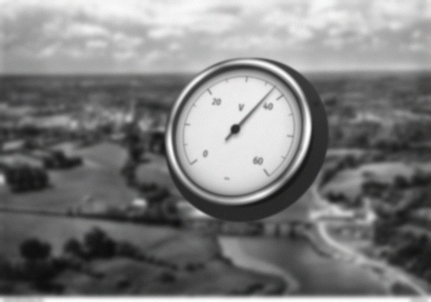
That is 37.5 V
